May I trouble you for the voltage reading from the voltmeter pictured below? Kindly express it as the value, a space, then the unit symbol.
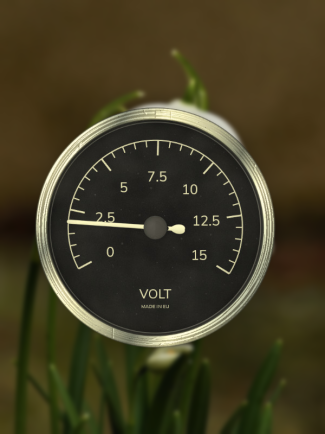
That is 2 V
